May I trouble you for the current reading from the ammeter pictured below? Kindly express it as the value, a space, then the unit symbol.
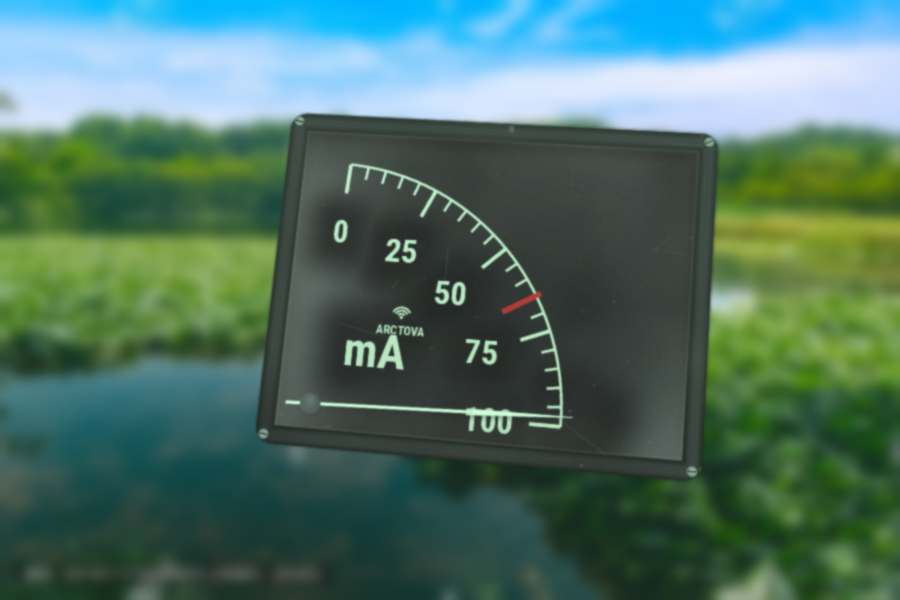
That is 97.5 mA
